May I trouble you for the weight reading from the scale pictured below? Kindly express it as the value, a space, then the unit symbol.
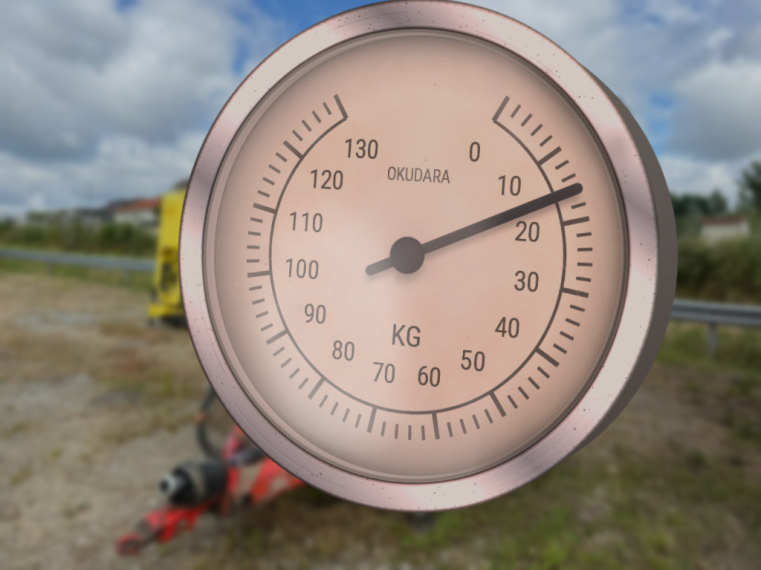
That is 16 kg
